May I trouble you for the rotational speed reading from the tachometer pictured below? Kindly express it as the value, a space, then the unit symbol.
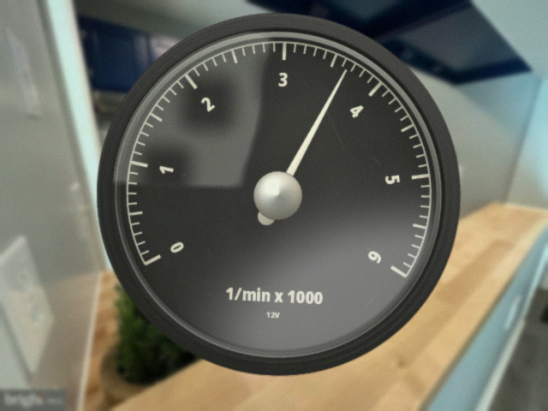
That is 3650 rpm
